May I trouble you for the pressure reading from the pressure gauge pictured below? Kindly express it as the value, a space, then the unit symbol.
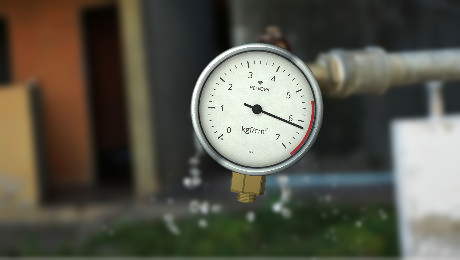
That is 6.2 kg/cm²
